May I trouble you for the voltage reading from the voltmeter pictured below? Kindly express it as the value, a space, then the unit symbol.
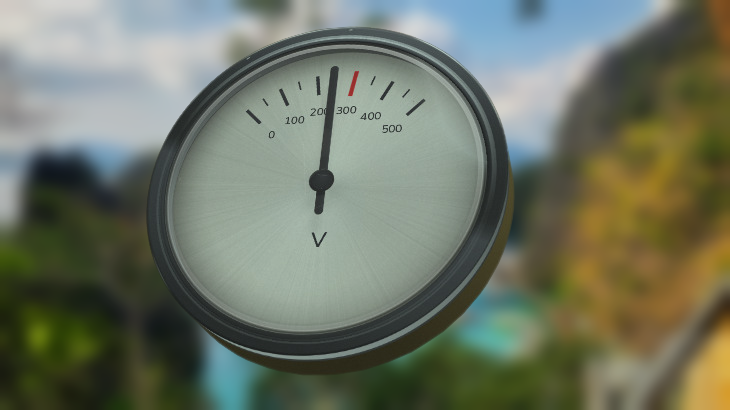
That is 250 V
